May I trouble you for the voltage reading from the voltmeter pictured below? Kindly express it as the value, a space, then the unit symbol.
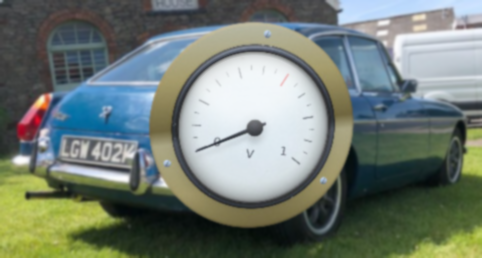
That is 0 V
